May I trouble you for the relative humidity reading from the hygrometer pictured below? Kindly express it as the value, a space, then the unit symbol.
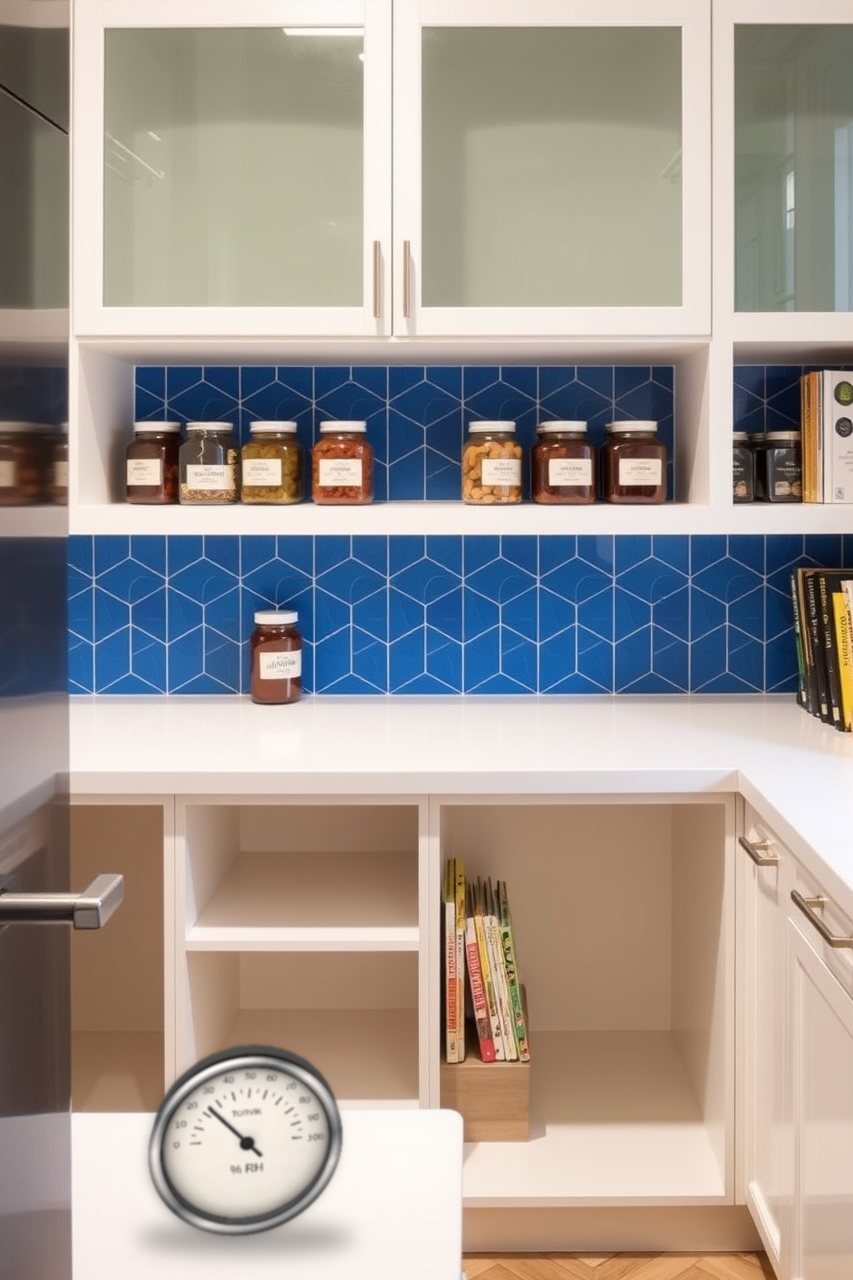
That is 25 %
